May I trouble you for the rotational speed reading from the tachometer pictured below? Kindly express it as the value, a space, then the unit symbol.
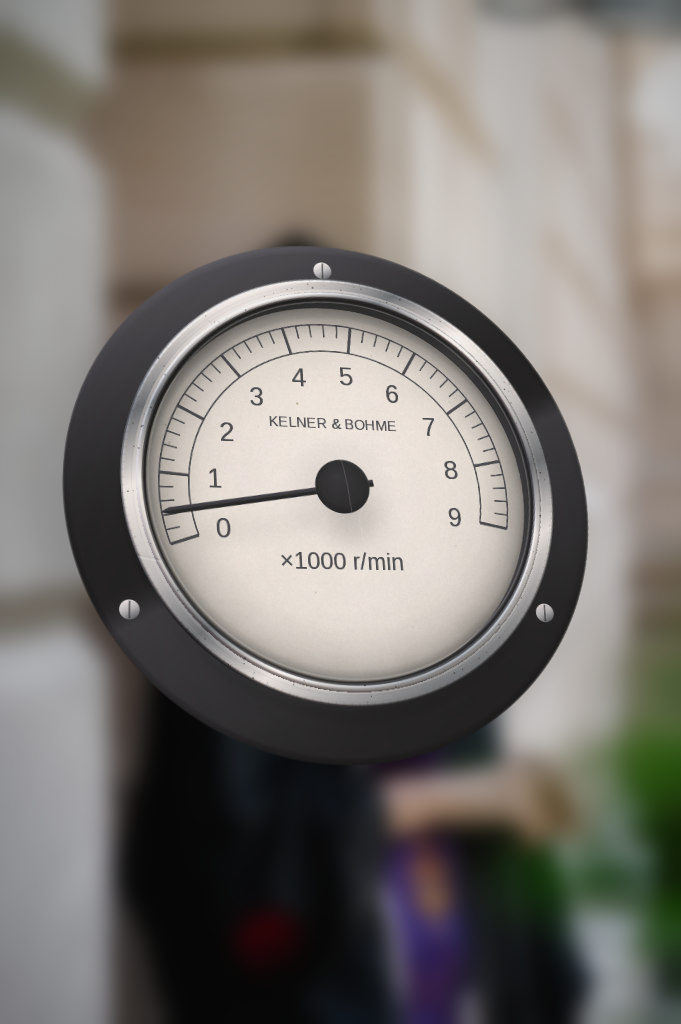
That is 400 rpm
